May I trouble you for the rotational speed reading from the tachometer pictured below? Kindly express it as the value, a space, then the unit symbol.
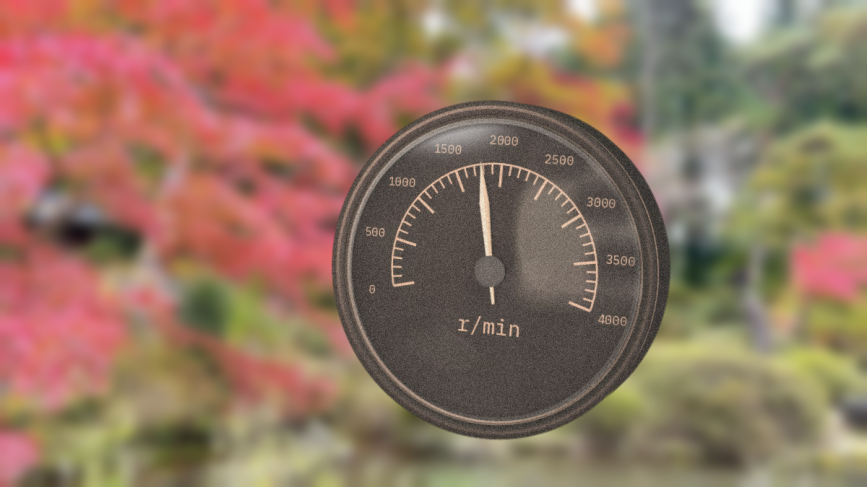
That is 1800 rpm
